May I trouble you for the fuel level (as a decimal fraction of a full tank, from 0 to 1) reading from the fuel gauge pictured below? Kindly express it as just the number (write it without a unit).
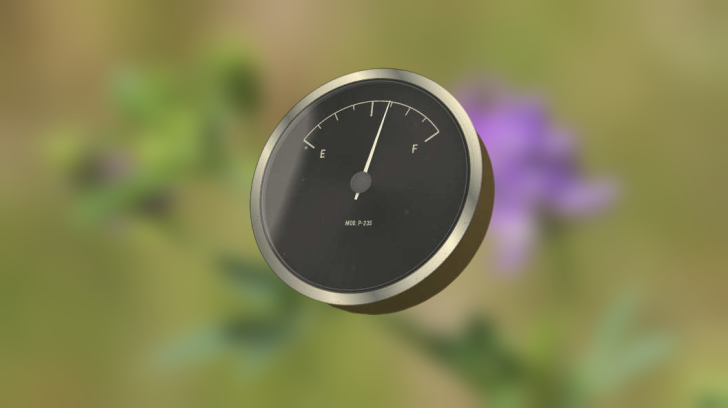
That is 0.625
